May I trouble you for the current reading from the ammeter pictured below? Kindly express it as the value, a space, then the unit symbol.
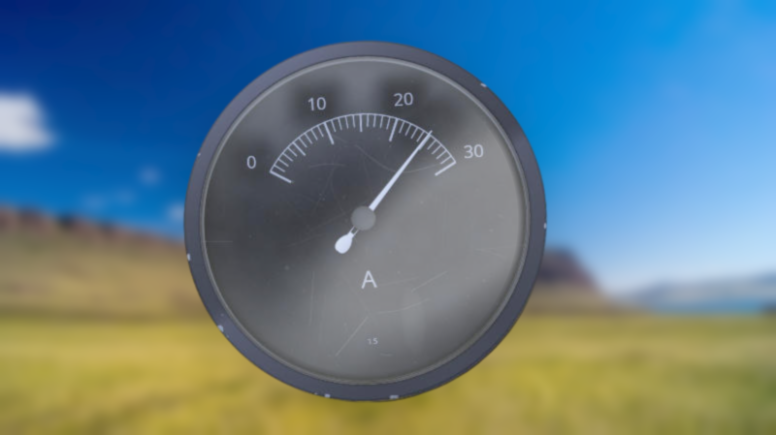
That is 25 A
